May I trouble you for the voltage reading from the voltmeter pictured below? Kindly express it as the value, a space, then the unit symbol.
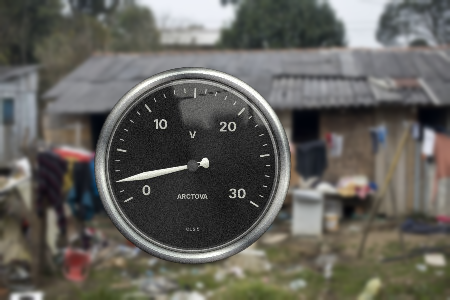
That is 2 V
